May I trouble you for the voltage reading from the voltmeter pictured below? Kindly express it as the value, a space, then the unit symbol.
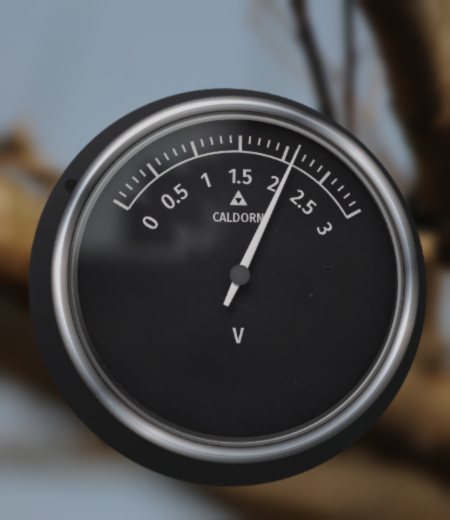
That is 2.1 V
